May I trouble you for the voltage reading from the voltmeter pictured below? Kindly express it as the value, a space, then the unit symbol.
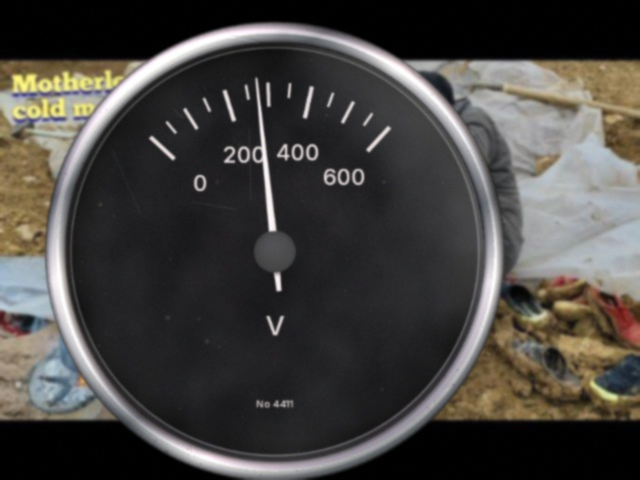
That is 275 V
